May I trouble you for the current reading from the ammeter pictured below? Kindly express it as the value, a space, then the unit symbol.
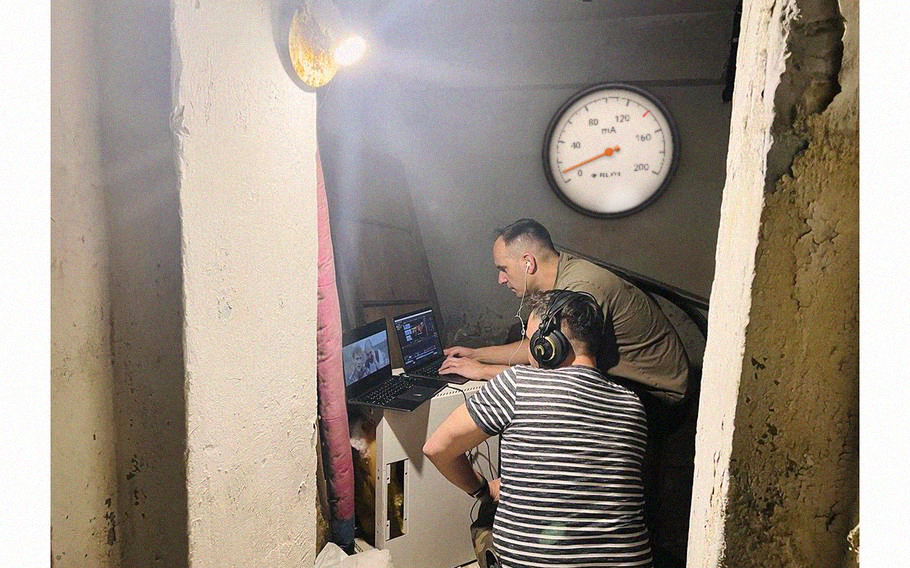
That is 10 mA
